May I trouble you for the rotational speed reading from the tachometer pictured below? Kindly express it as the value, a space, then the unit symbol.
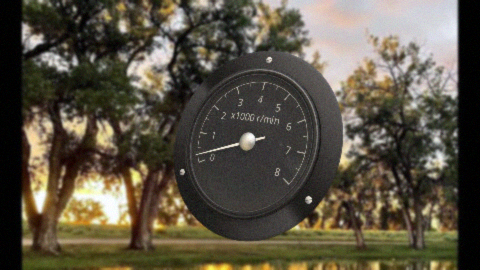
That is 250 rpm
